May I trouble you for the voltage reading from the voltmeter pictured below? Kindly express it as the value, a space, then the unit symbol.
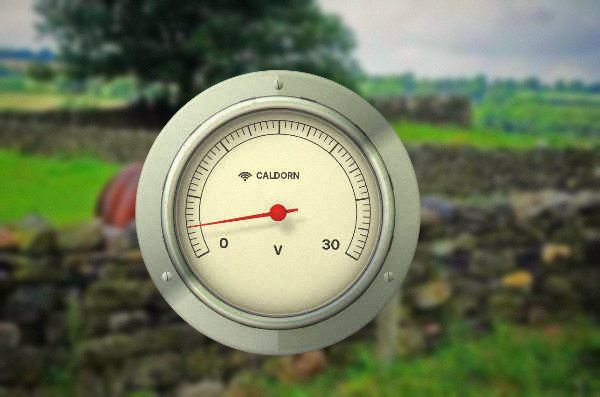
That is 2.5 V
